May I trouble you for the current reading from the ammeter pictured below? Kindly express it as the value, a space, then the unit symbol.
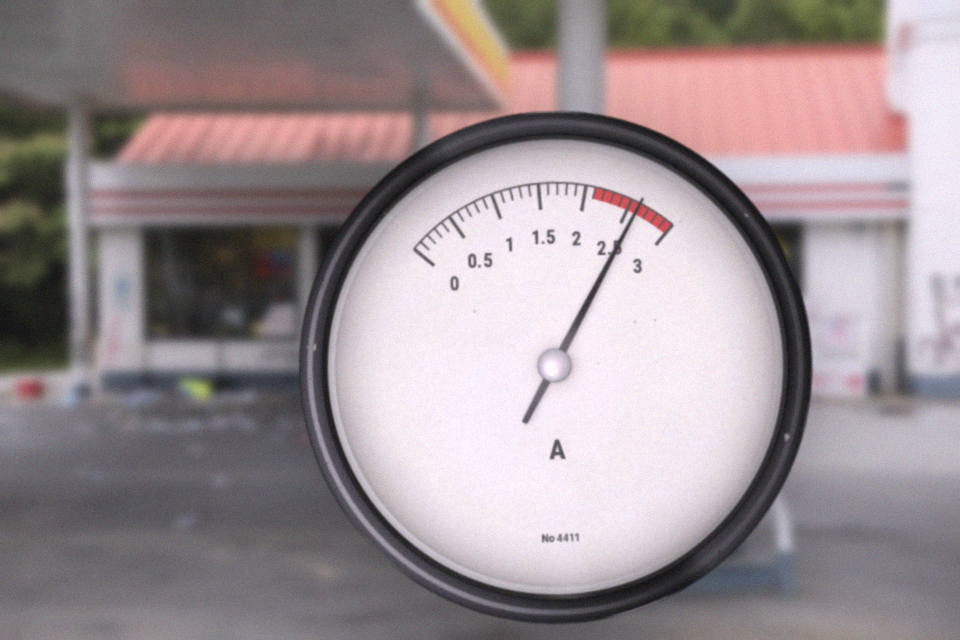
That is 2.6 A
